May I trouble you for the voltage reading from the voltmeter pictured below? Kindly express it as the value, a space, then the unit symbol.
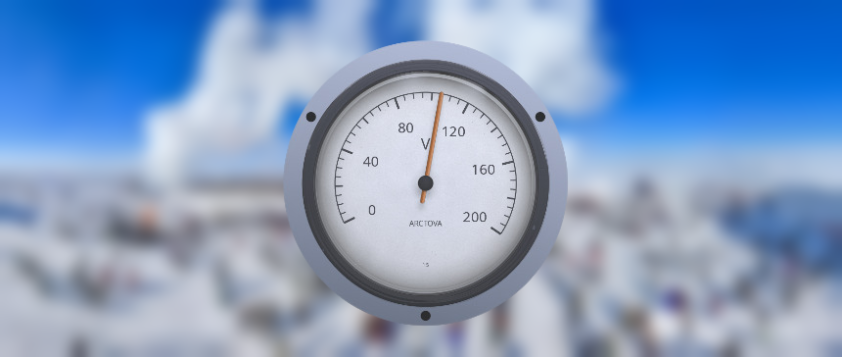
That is 105 V
